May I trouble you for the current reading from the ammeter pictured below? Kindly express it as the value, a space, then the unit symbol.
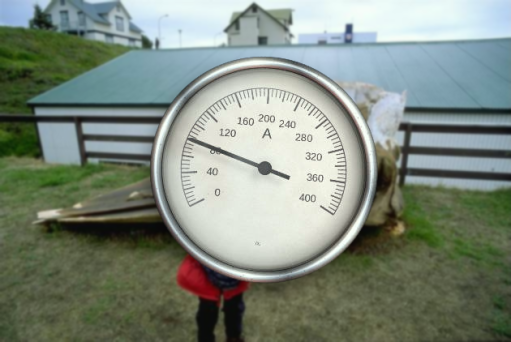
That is 80 A
